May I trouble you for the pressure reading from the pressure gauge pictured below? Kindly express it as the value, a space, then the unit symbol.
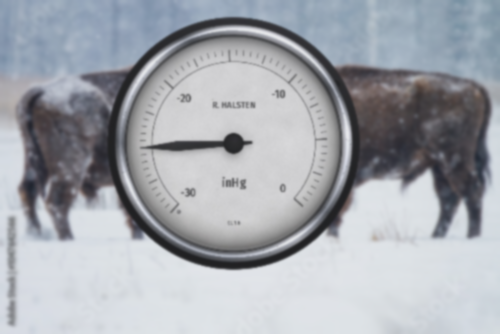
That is -25 inHg
